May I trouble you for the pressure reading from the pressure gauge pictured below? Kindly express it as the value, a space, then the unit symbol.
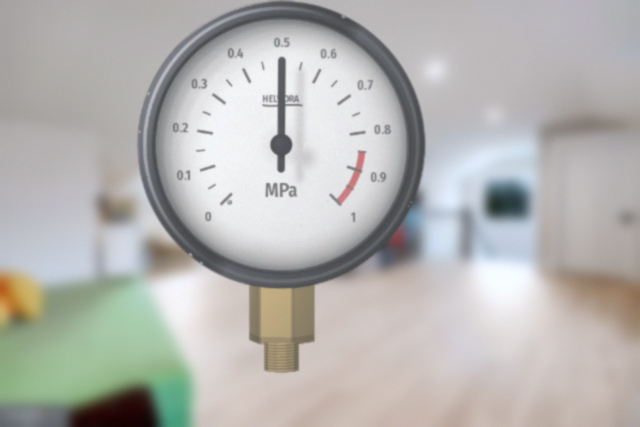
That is 0.5 MPa
